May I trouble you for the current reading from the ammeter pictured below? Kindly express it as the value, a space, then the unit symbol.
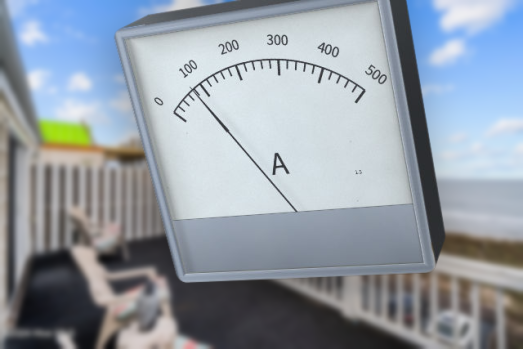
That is 80 A
